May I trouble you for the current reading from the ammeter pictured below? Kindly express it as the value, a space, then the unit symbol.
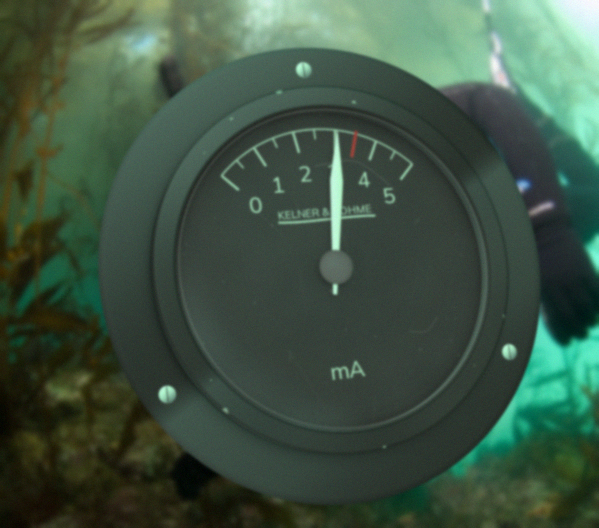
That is 3 mA
